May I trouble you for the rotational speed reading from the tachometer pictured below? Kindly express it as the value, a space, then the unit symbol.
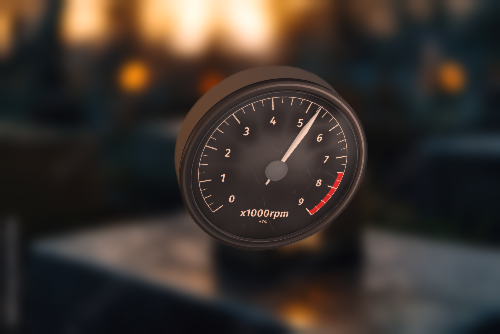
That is 5250 rpm
